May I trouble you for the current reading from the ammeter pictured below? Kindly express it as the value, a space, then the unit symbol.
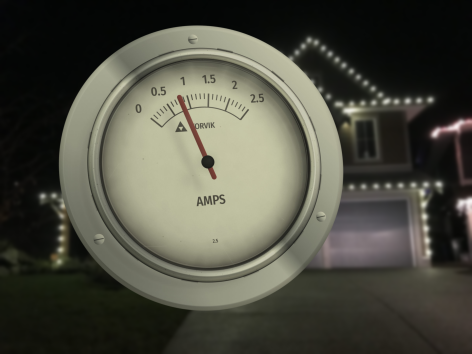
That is 0.8 A
